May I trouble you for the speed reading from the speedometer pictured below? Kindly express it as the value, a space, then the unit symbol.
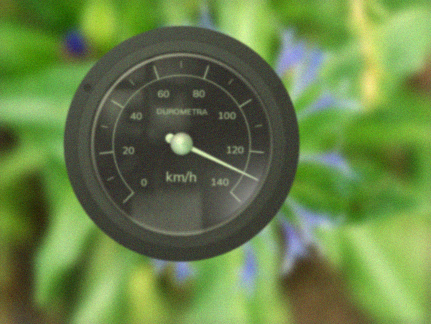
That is 130 km/h
